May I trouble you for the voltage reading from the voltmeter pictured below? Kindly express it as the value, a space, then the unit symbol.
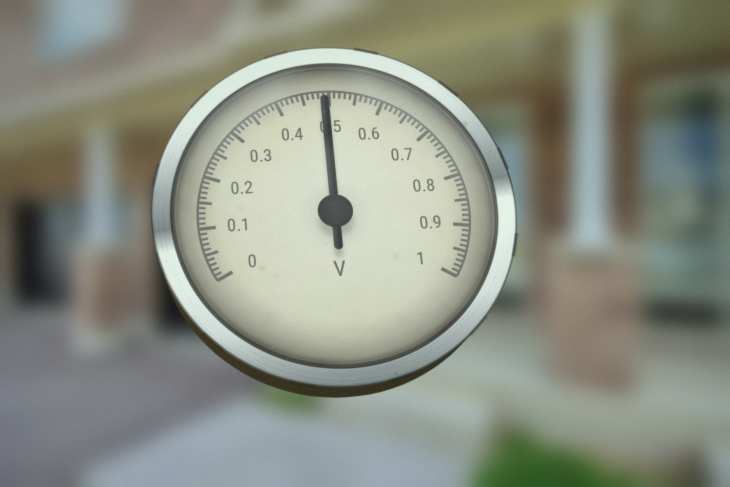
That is 0.49 V
